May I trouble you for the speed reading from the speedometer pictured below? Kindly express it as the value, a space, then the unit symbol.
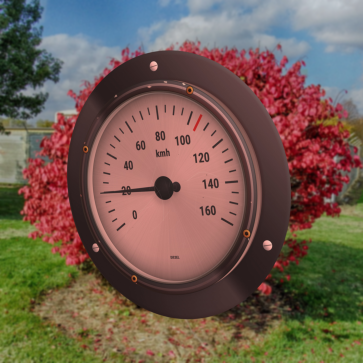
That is 20 km/h
